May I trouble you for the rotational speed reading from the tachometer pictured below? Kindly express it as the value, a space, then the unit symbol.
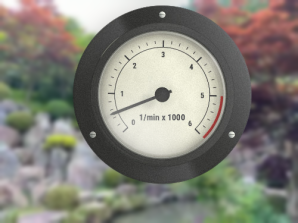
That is 500 rpm
